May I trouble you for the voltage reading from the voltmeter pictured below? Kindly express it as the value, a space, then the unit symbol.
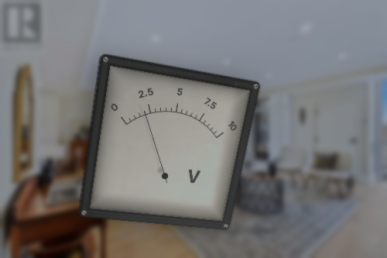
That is 2 V
